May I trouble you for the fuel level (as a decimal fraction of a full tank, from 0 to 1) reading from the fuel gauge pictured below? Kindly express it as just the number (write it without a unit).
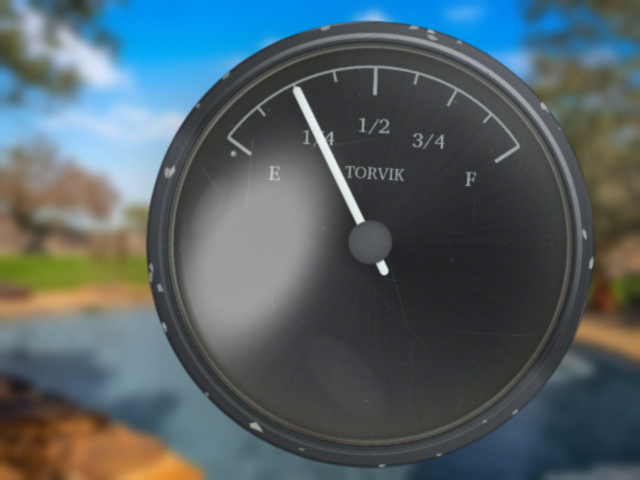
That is 0.25
